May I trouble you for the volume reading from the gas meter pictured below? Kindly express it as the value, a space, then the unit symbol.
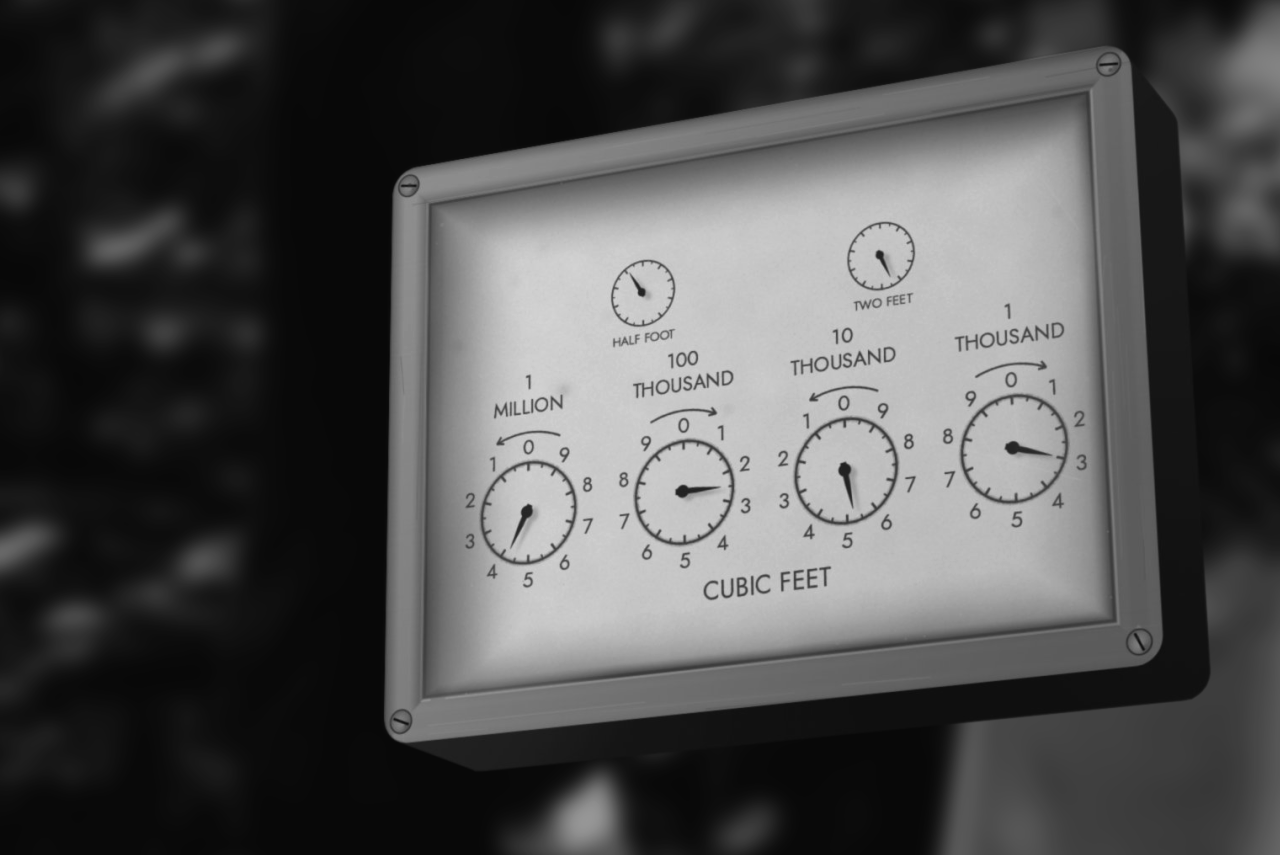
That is 425300 ft³
